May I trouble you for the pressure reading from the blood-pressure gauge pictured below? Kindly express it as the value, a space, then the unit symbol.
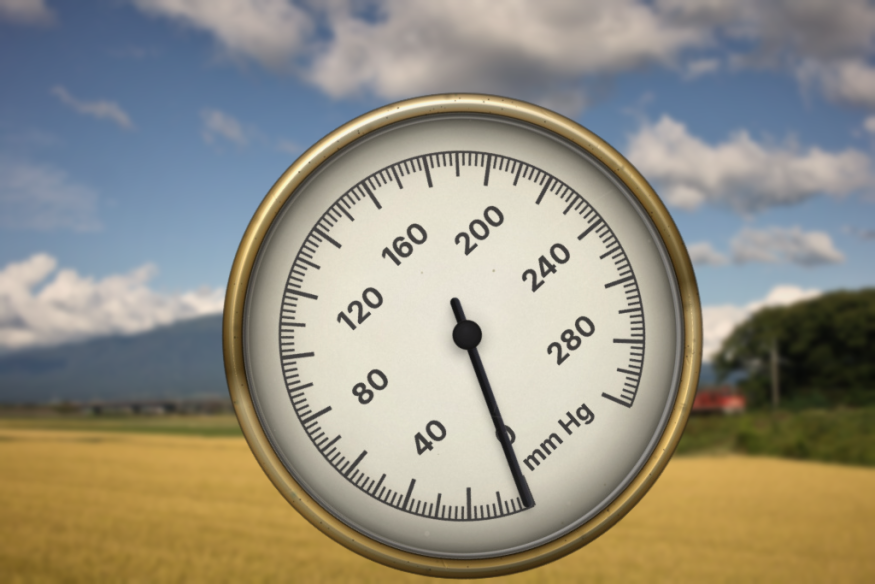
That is 2 mmHg
